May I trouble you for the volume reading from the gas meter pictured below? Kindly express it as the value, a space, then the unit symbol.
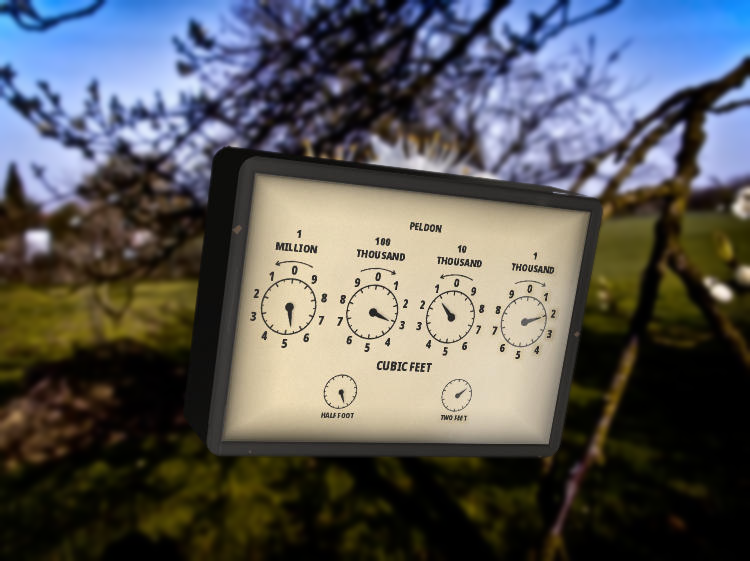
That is 531200 ft³
